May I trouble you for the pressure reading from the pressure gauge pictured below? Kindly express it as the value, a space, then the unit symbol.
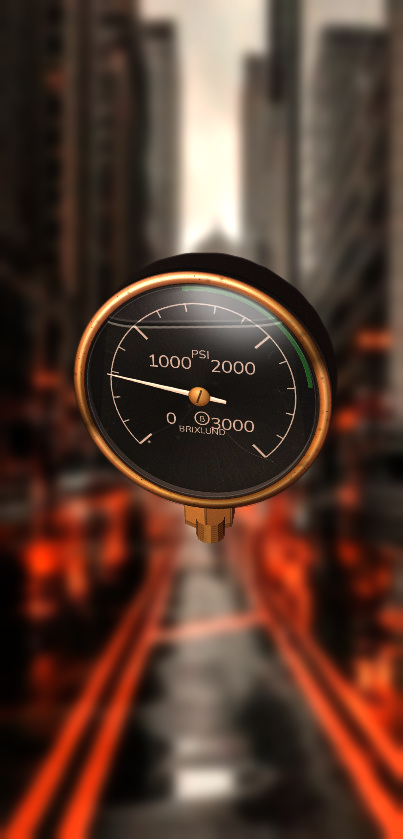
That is 600 psi
